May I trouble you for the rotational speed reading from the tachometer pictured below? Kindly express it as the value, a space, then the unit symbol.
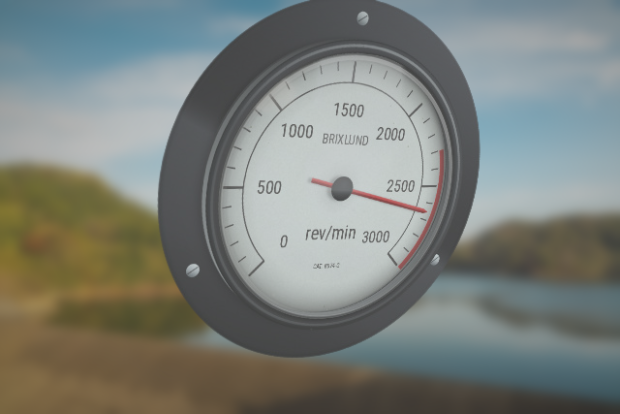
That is 2650 rpm
